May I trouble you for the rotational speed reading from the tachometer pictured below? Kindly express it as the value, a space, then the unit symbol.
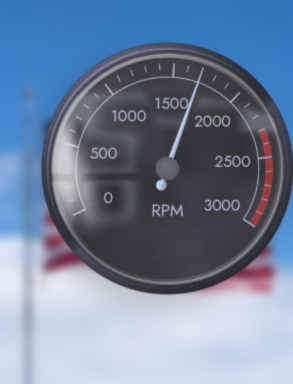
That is 1700 rpm
